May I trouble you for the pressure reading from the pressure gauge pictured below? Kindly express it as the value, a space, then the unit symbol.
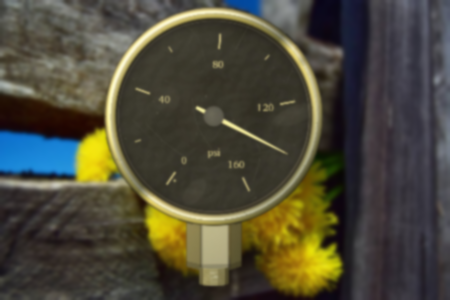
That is 140 psi
